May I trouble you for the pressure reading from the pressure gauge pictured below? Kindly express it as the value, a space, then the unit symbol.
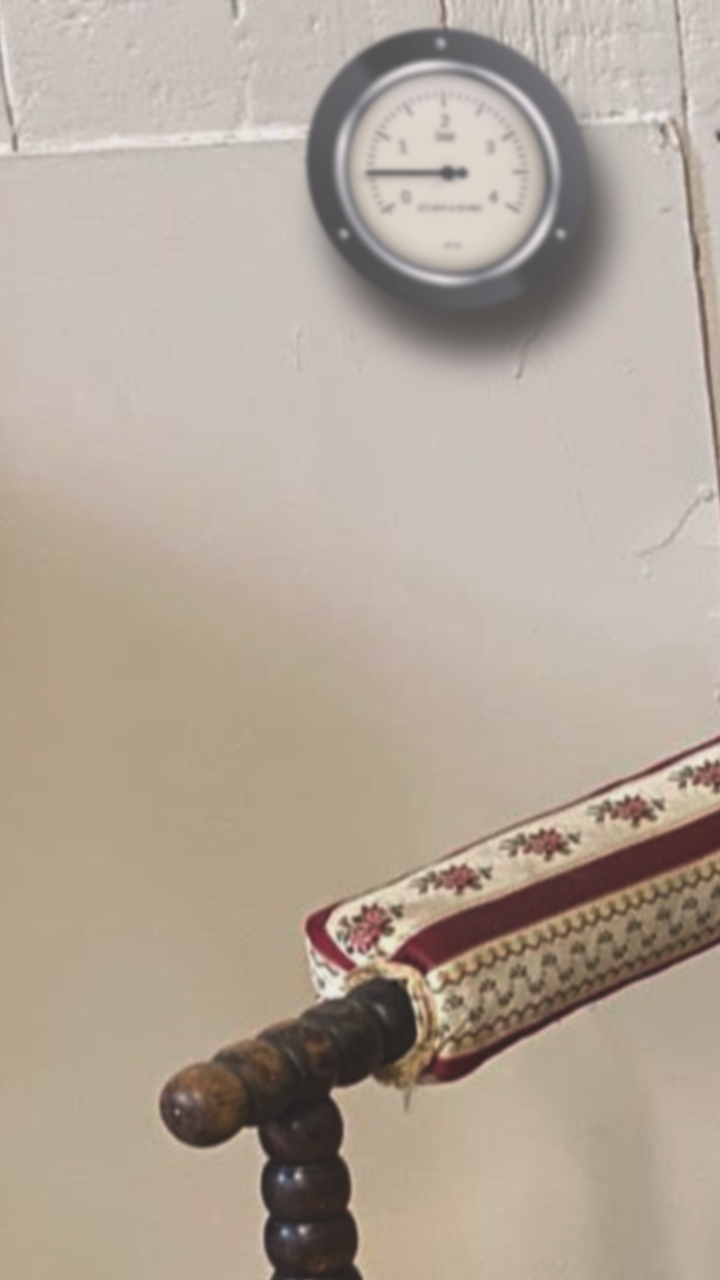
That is 0.5 bar
